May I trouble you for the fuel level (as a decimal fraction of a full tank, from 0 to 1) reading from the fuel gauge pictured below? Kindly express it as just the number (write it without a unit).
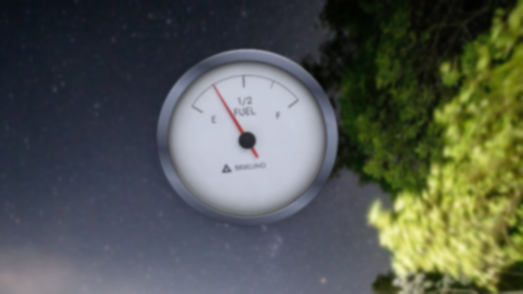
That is 0.25
